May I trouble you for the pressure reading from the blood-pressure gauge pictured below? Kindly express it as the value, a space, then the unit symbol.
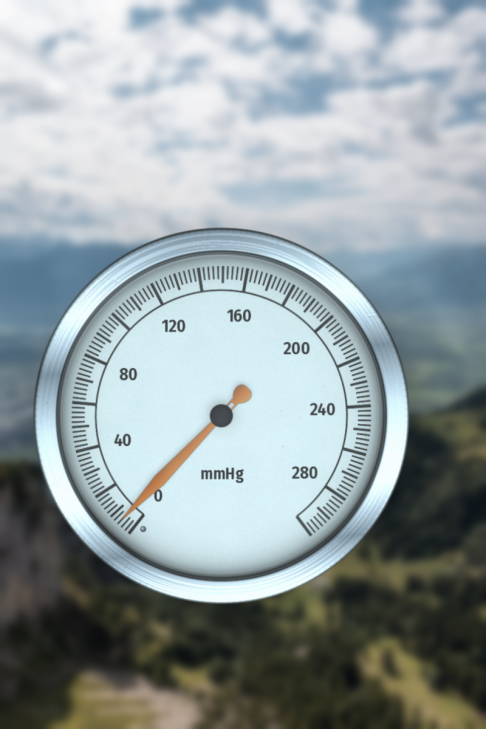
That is 6 mmHg
